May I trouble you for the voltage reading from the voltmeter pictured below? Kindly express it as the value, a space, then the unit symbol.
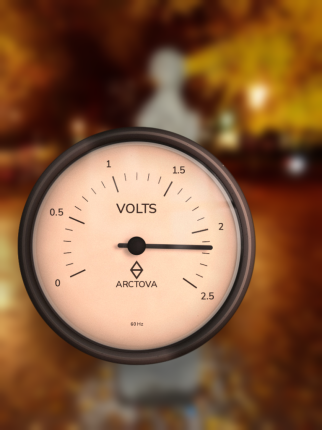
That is 2.15 V
